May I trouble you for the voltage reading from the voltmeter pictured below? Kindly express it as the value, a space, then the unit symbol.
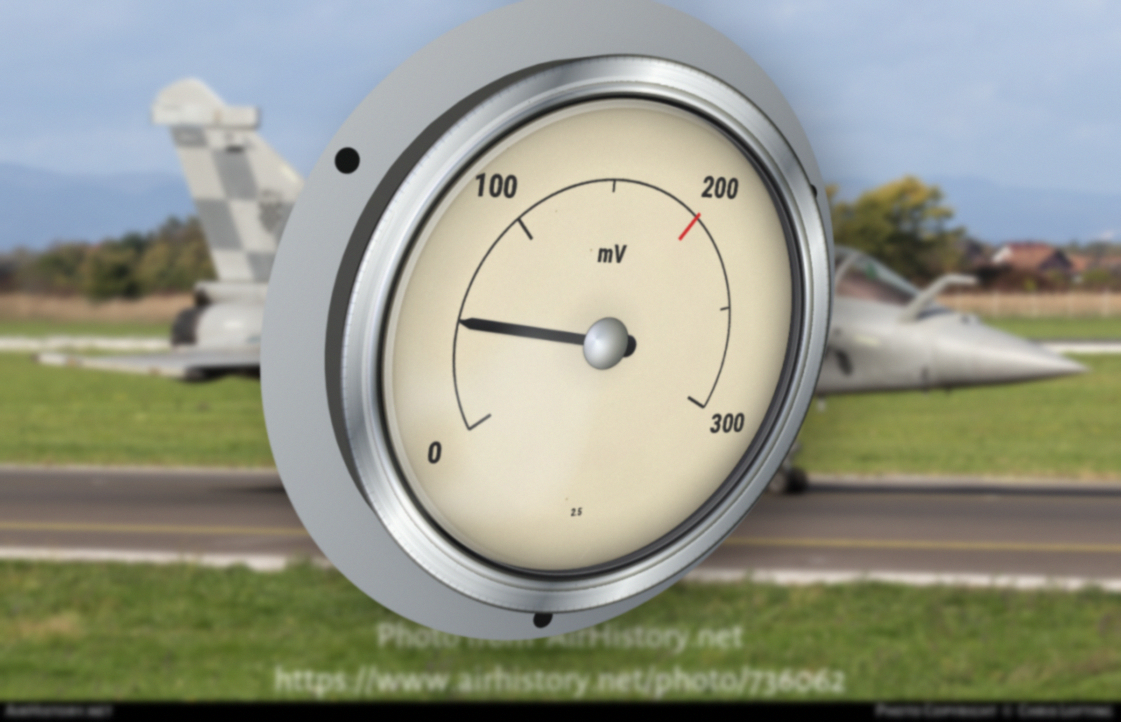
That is 50 mV
